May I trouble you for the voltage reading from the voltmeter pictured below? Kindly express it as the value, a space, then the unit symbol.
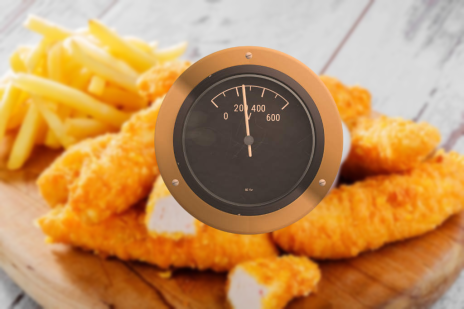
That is 250 V
